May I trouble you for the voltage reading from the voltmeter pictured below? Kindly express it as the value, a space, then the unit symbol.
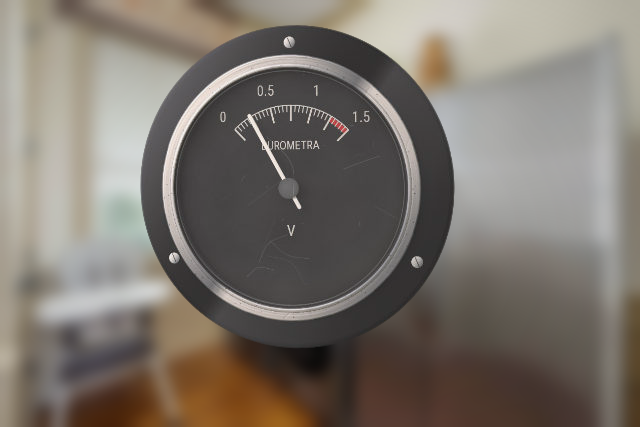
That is 0.25 V
